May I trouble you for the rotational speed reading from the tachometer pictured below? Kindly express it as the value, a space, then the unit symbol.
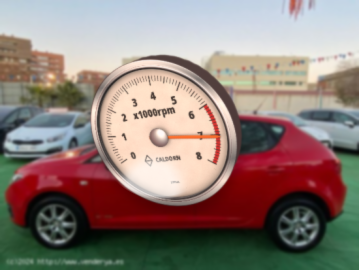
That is 7000 rpm
